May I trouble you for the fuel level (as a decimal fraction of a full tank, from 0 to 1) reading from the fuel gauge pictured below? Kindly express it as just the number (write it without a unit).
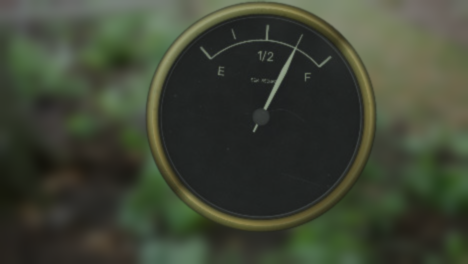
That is 0.75
